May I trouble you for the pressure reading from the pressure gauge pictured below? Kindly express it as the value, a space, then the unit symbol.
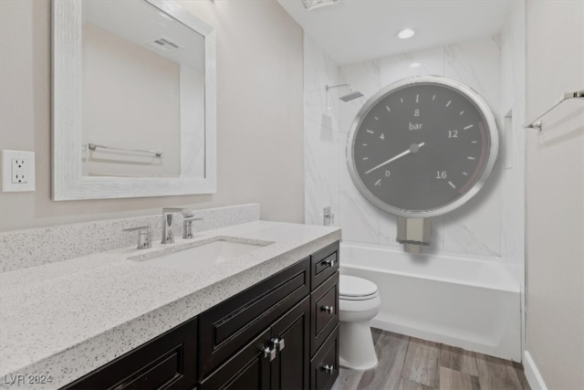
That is 1 bar
